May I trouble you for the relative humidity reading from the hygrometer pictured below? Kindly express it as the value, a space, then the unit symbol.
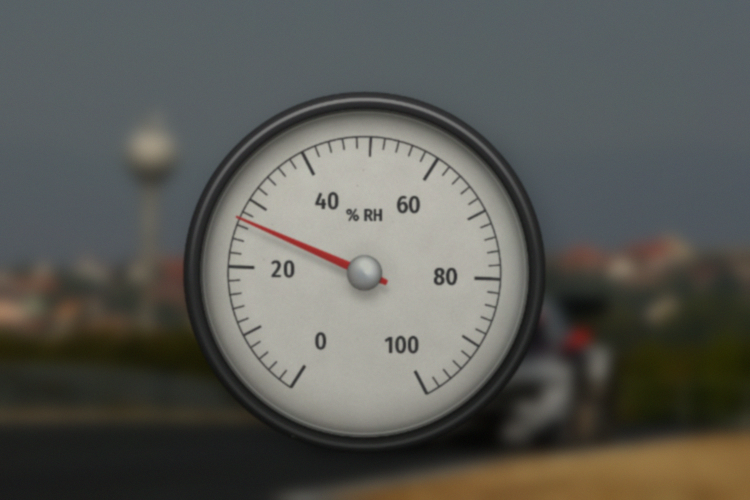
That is 27 %
